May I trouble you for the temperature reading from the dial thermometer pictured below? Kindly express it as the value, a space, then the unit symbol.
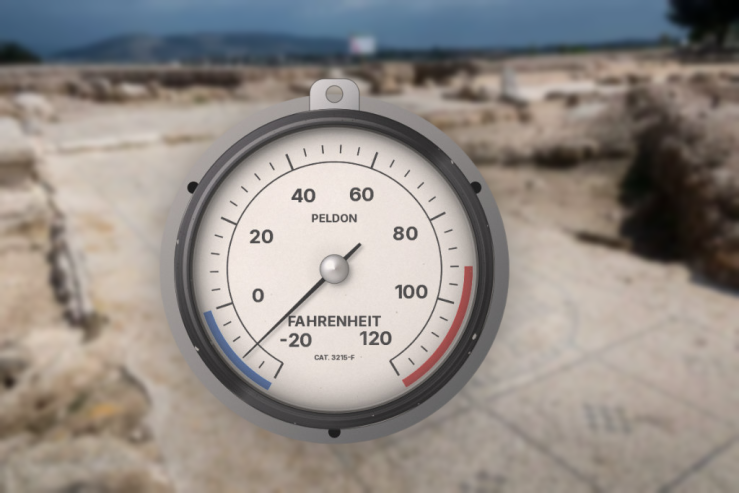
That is -12 °F
